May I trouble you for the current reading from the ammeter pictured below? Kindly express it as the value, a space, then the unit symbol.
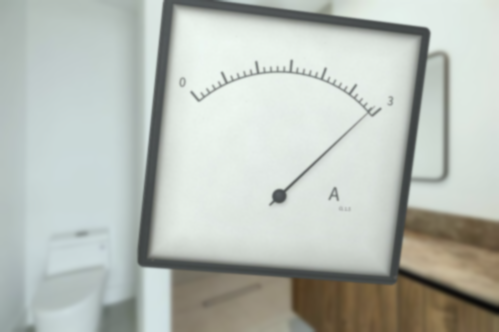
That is 2.9 A
